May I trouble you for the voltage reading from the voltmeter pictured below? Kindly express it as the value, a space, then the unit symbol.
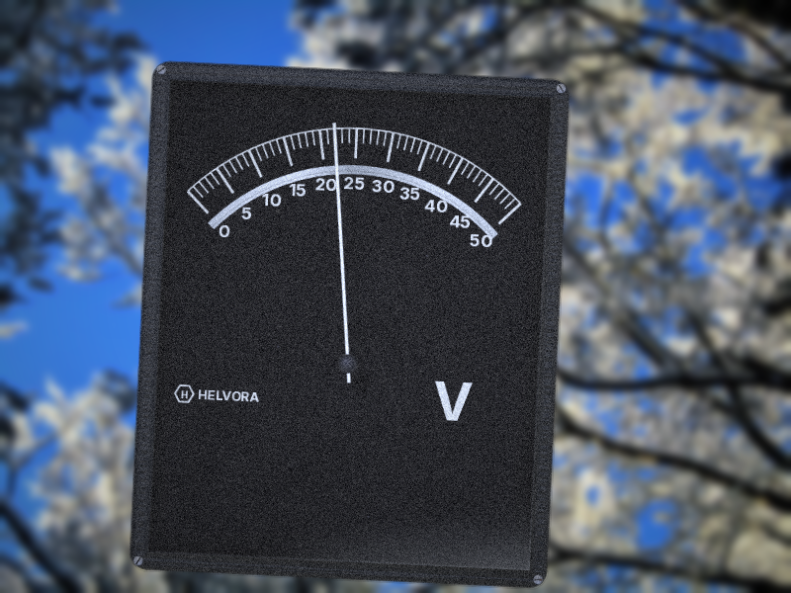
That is 22 V
